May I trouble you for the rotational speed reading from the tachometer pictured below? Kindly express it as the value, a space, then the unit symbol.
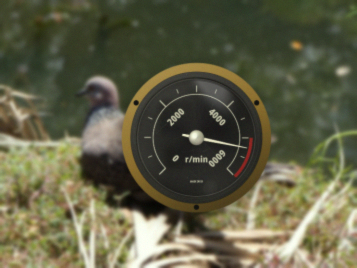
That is 5250 rpm
